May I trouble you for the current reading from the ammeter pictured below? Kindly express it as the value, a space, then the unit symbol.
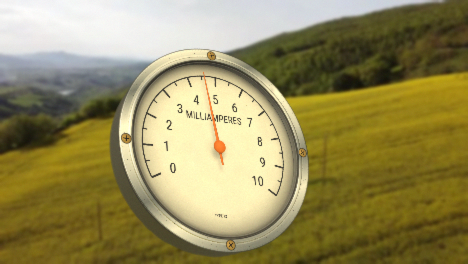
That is 4.5 mA
